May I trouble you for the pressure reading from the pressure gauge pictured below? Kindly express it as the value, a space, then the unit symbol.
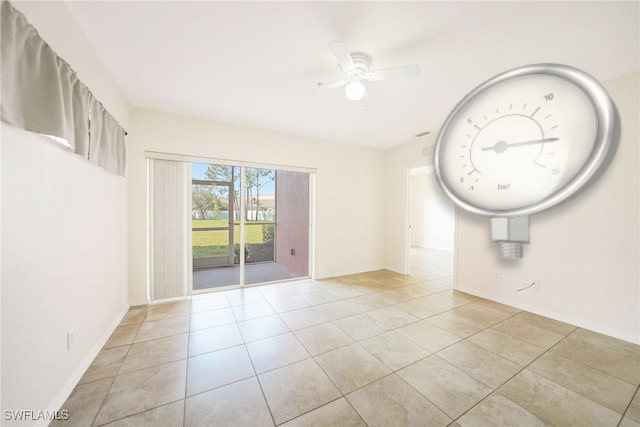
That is 13 bar
